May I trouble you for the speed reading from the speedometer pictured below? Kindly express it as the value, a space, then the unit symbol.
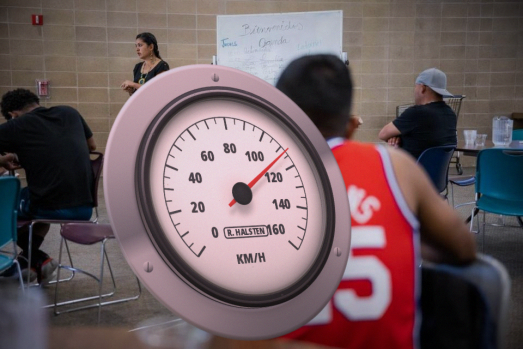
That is 112.5 km/h
